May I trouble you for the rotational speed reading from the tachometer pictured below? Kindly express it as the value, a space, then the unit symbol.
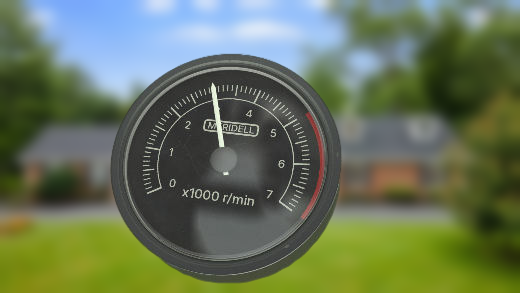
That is 3000 rpm
